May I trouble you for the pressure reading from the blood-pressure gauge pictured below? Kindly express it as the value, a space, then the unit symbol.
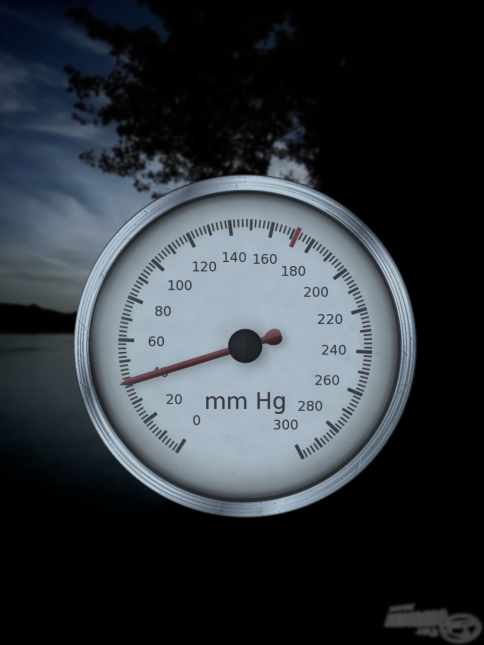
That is 40 mmHg
